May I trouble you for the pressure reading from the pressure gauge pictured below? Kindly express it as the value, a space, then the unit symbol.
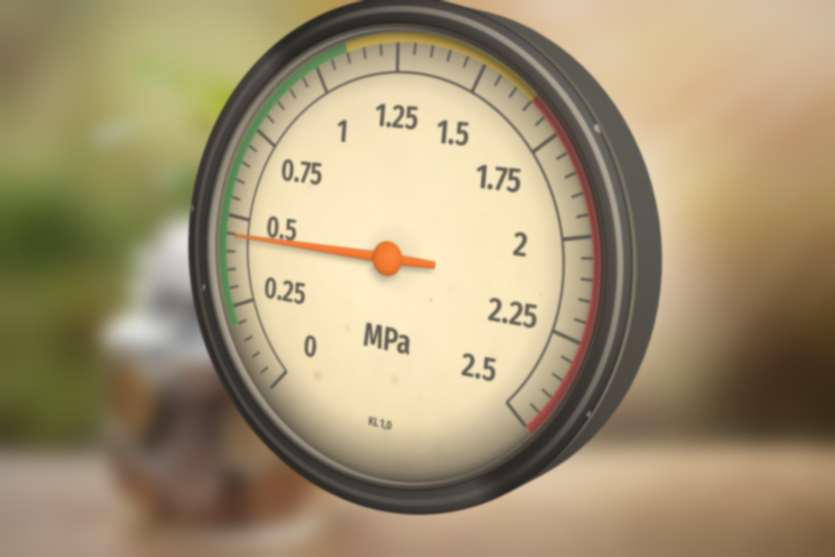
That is 0.45 MPa
